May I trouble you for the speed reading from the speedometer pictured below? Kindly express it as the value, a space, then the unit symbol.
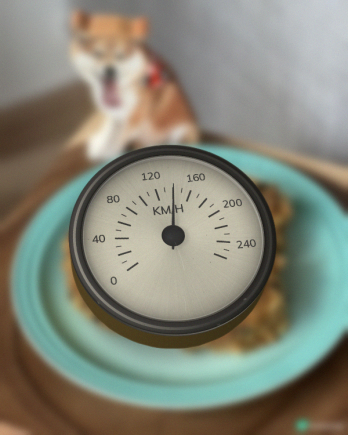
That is 140 km/h
